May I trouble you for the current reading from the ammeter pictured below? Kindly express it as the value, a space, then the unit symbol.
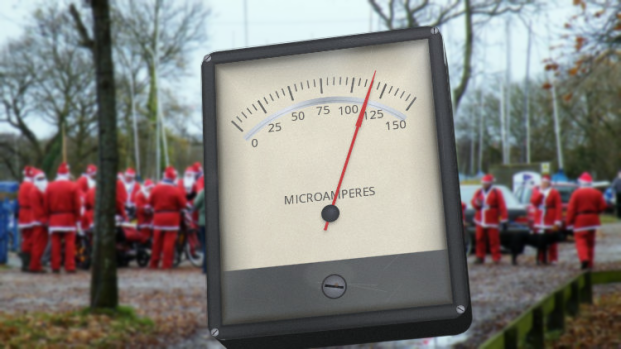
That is 115 µA
